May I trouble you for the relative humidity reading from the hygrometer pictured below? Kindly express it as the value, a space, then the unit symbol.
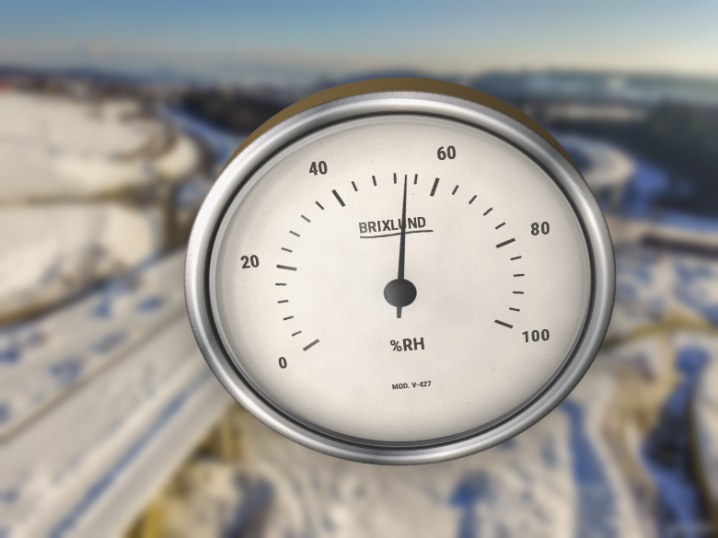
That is 54 %
